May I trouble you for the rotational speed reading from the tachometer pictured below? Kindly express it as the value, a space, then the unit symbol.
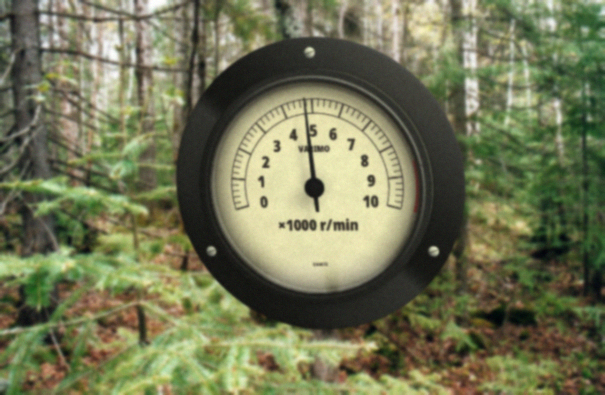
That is 4800 rpm
